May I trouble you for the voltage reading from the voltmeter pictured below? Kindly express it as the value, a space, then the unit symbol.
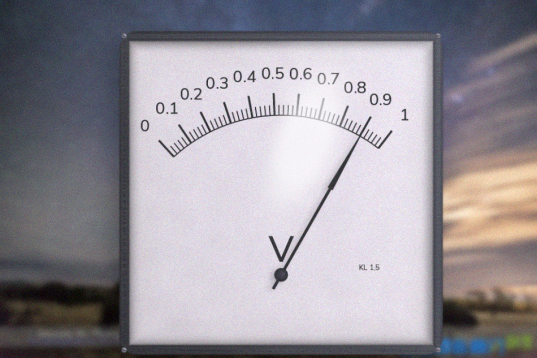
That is 0.9 V
